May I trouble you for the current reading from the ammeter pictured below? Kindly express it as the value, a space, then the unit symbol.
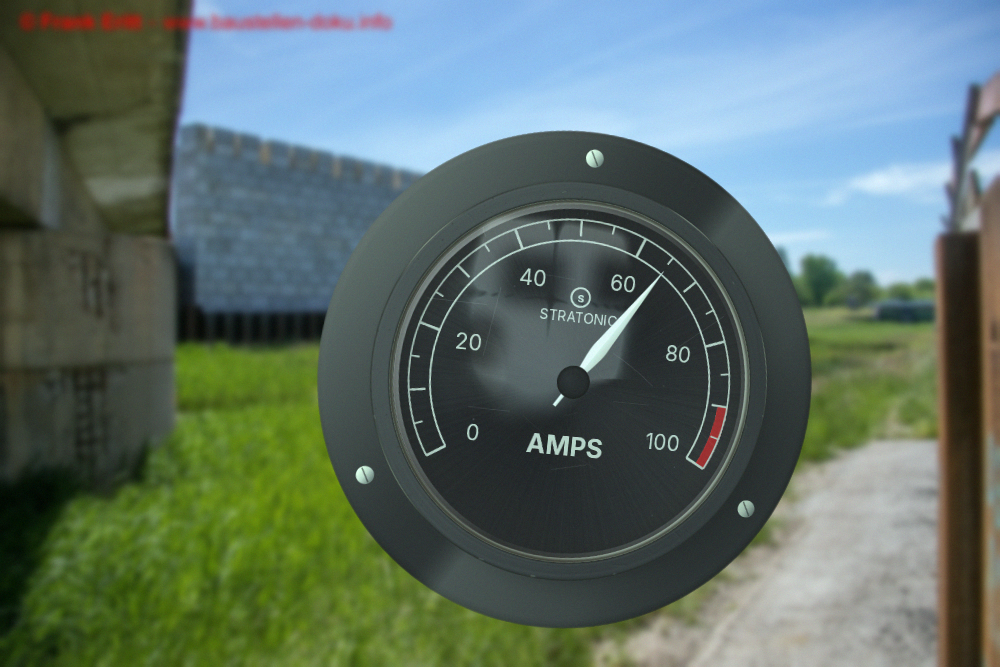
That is 65 A
